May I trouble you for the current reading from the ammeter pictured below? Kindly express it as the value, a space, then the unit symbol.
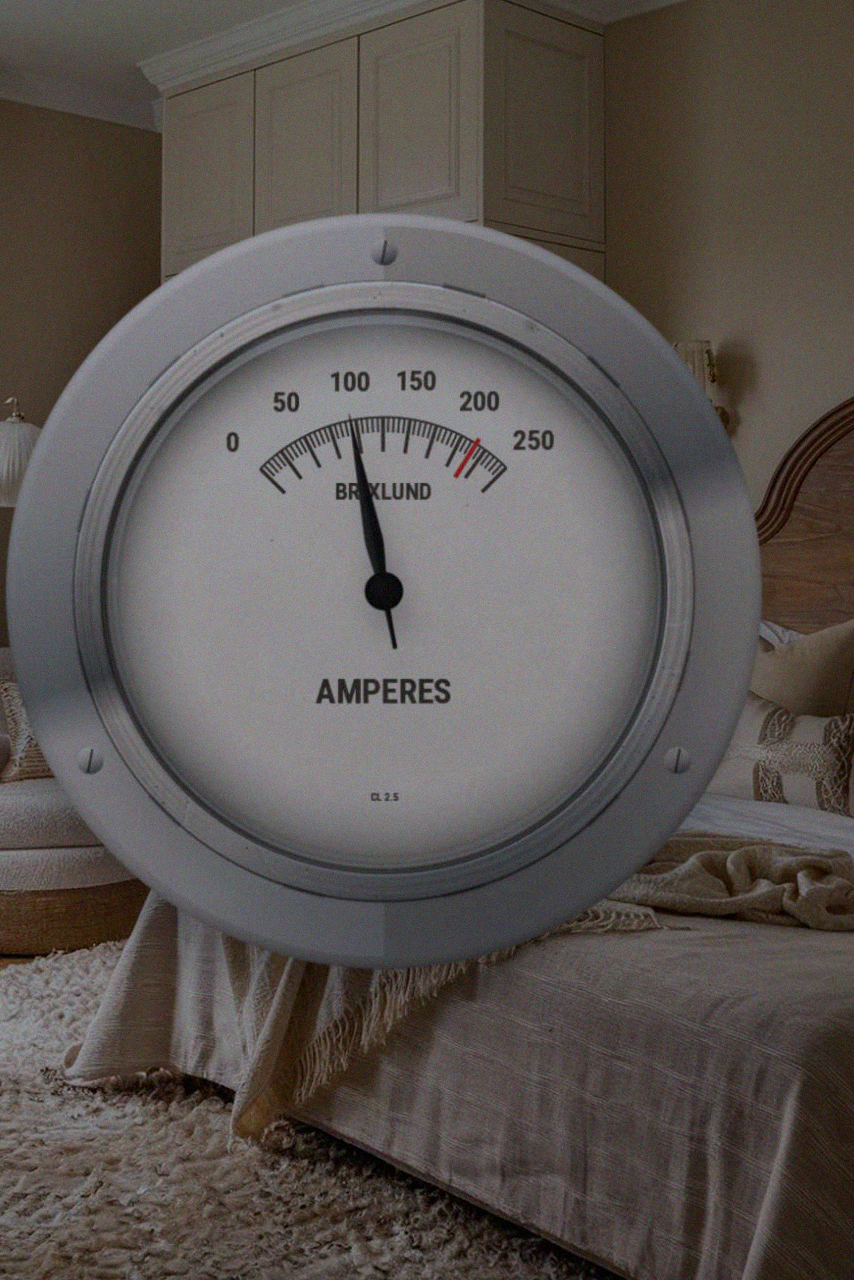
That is 95 A
